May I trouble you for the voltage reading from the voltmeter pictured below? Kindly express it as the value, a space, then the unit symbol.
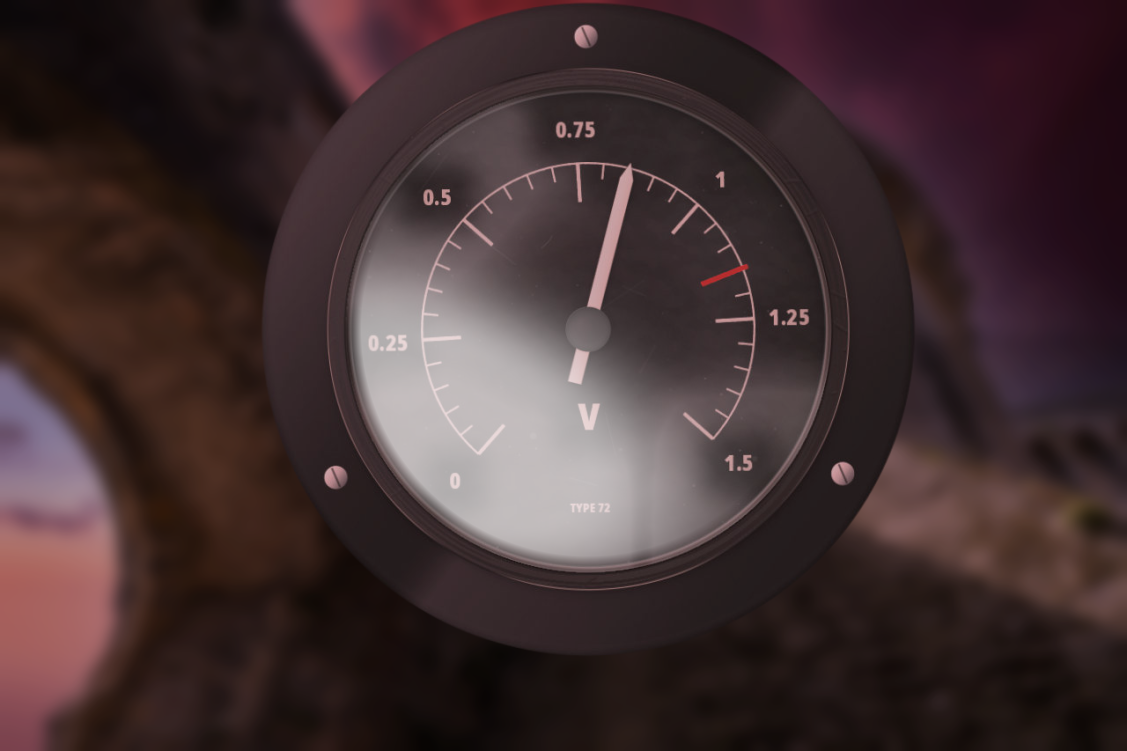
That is 0.85 V
